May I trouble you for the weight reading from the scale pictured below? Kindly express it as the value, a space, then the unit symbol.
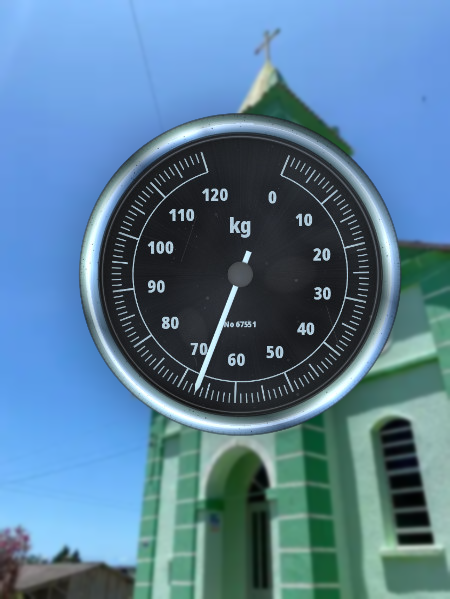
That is 67 kg
